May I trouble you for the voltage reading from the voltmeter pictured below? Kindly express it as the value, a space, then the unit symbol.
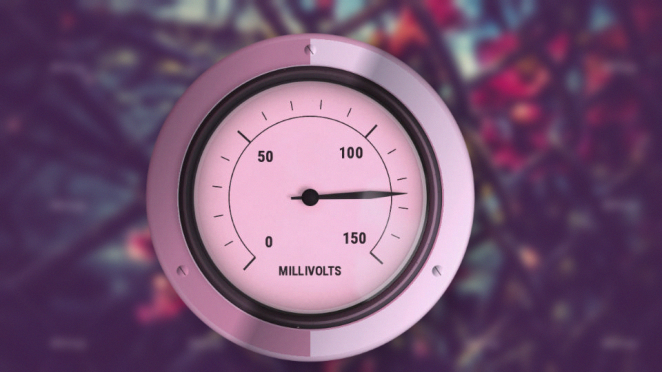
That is 125 mV
